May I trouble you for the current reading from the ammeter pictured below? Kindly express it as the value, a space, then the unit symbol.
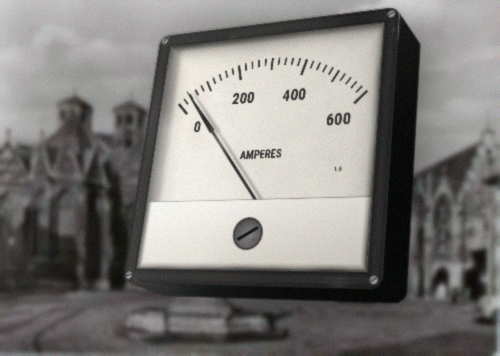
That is 40 A
